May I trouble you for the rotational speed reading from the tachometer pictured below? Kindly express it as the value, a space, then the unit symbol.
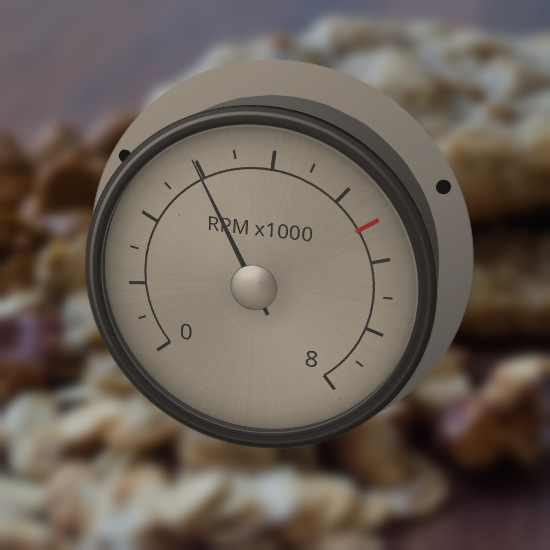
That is 3000 rpm
